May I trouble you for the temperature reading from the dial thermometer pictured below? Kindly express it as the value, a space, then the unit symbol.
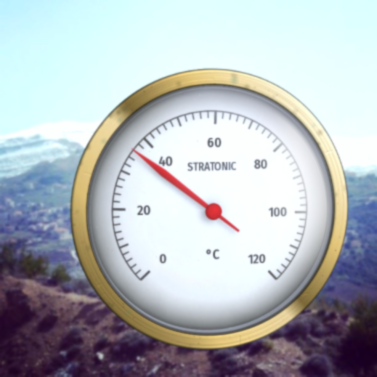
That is 36 °C
